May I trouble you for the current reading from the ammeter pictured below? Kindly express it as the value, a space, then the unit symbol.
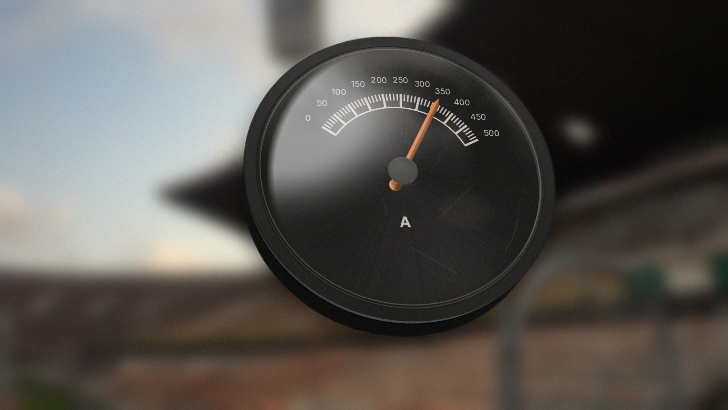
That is 350 A
